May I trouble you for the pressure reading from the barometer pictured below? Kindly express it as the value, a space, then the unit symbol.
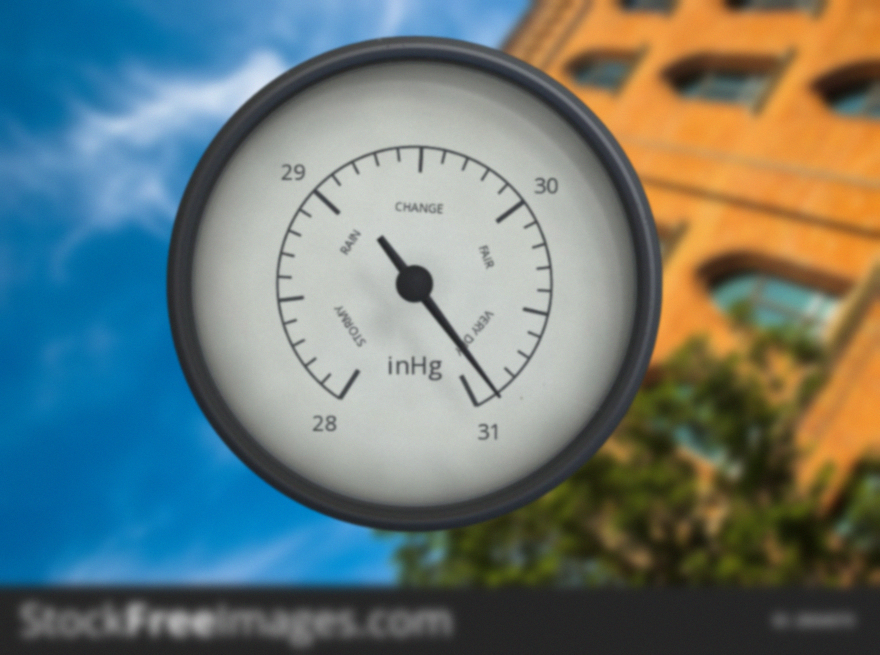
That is 30.9 inHg
